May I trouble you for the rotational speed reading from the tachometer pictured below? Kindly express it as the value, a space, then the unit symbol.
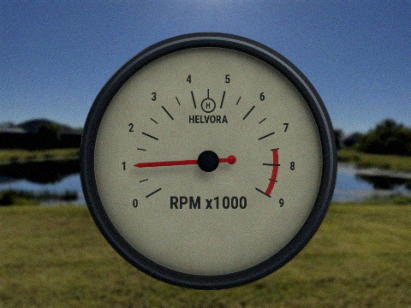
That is 1000 rpm
